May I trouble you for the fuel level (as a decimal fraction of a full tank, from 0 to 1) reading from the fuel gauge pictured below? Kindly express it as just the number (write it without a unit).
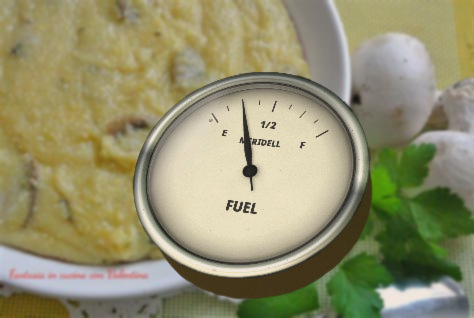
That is 0.25
